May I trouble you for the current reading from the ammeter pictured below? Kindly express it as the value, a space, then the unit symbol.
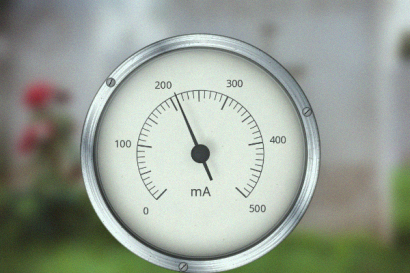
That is 210 mA
